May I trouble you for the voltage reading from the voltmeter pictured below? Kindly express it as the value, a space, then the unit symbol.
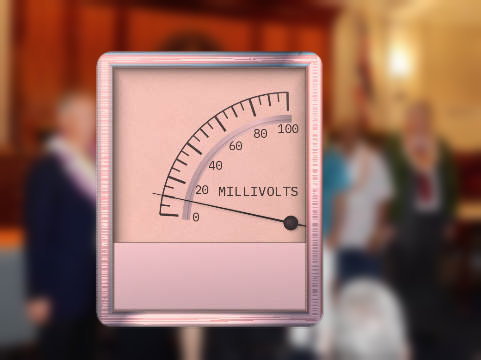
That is 10 mV
